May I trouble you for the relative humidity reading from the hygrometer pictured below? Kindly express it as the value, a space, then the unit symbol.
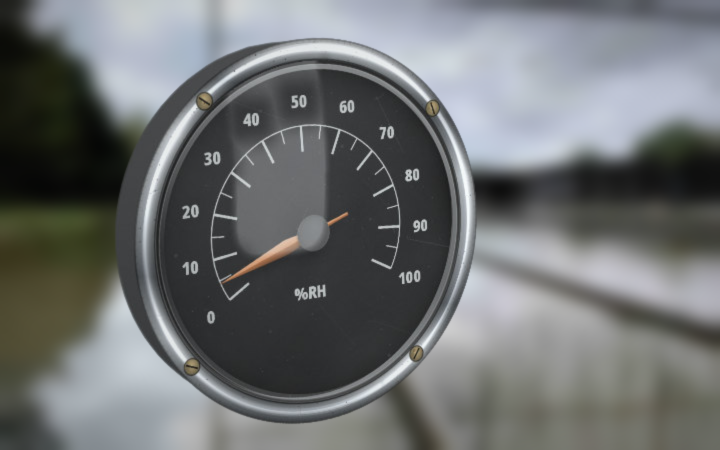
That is 5 %
